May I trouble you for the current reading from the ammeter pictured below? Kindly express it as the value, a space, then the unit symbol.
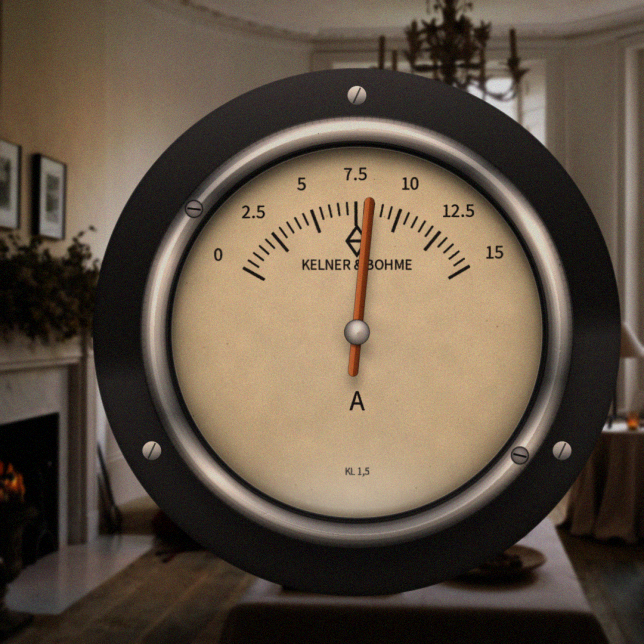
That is 8.25 A
